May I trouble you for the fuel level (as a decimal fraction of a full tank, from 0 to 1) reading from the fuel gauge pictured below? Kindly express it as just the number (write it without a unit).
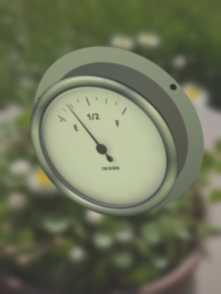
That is 0.25
